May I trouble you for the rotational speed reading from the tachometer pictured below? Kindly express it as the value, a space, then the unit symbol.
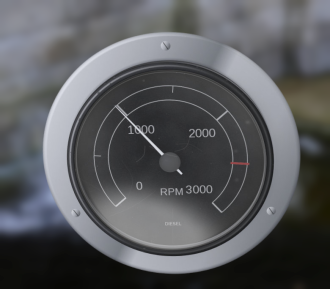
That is 1000 rpm
